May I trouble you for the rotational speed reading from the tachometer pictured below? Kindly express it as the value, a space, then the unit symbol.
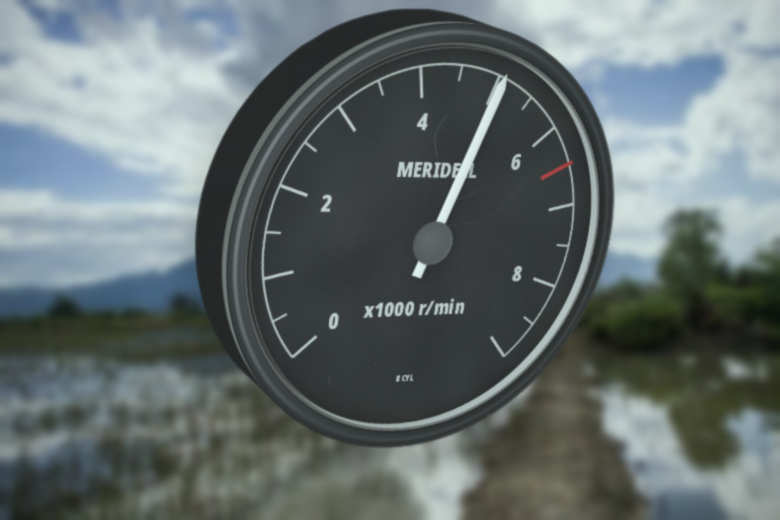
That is 5000 rpm
